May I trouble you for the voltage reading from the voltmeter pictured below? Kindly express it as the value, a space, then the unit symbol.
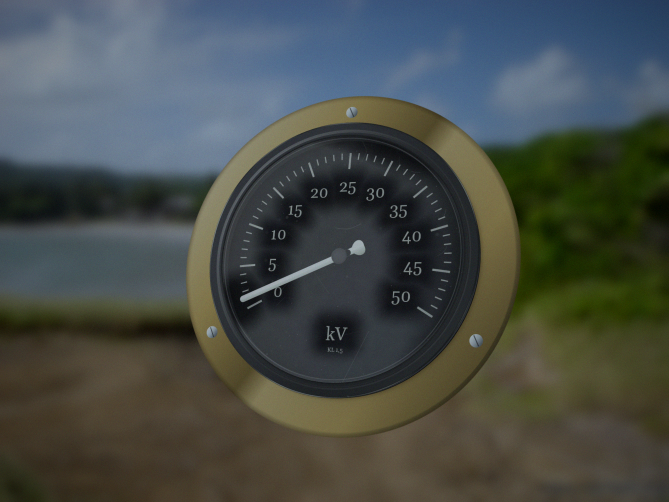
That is 1 kV
